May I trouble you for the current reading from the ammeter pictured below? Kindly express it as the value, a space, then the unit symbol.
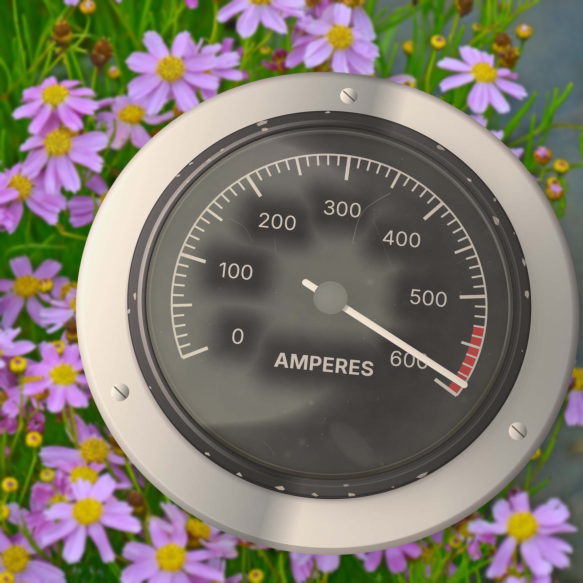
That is 590 A
